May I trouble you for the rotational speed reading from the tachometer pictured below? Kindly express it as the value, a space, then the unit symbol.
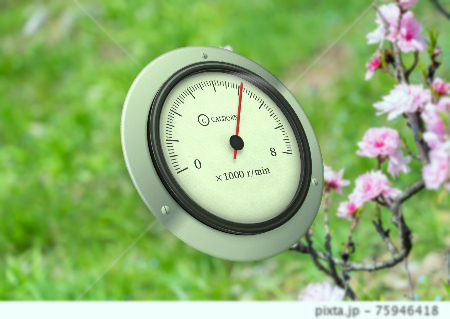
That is 5000 rpm
